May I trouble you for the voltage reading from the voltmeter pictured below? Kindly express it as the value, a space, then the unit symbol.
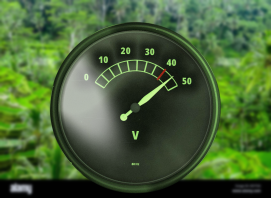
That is 45 V
